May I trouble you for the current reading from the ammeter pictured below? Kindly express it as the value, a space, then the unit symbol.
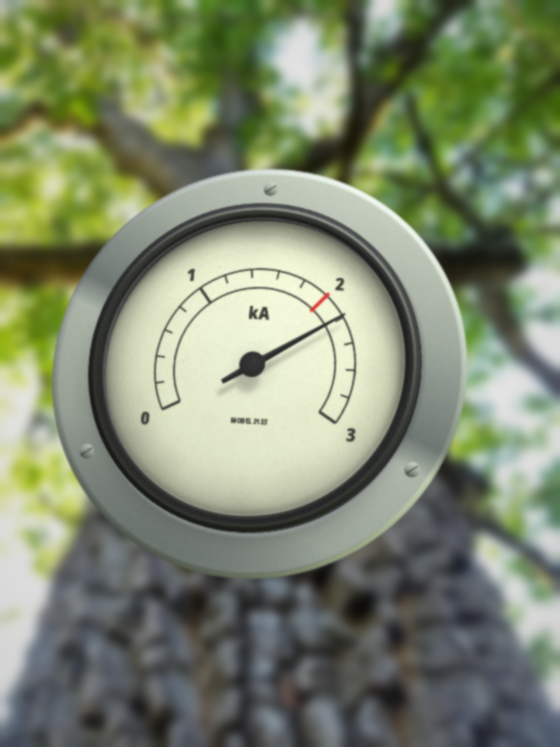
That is 2.2 kA
